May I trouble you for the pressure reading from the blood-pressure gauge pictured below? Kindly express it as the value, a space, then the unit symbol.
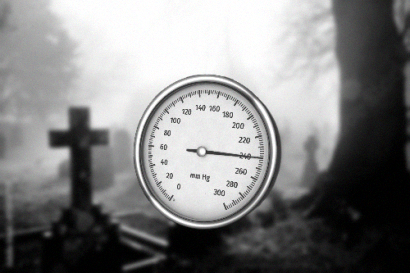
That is 240 mmHg
